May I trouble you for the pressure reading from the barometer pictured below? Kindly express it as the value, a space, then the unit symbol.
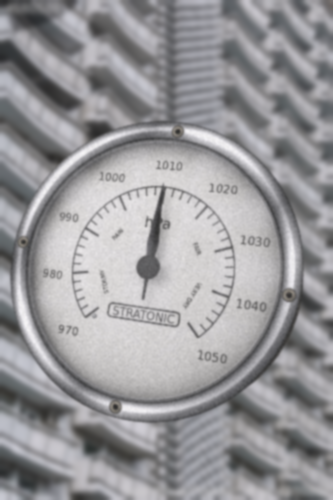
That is 1010 hPa
